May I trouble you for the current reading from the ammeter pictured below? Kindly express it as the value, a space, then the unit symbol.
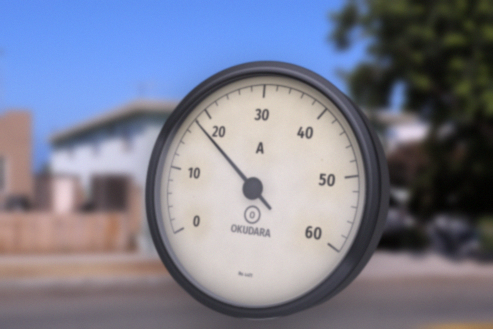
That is 18 A
